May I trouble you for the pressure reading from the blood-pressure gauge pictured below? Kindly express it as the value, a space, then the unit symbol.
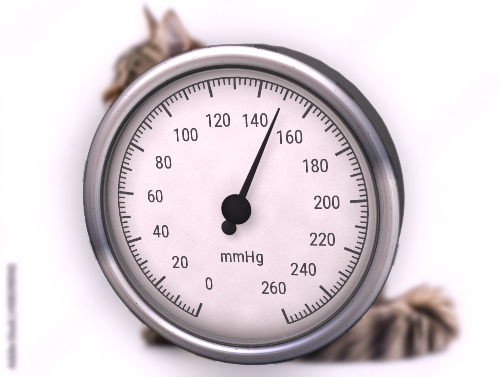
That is 150 mmHg
